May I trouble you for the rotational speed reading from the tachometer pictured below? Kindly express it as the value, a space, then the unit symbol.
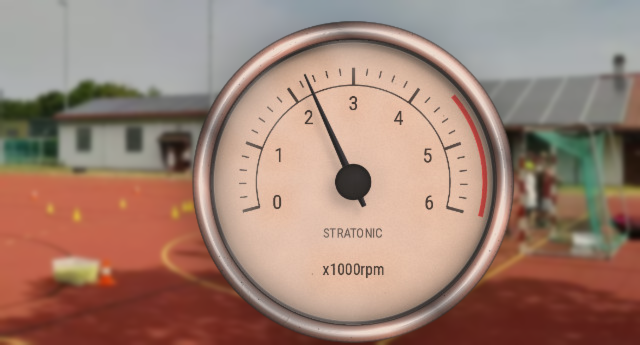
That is 2300 rpm
